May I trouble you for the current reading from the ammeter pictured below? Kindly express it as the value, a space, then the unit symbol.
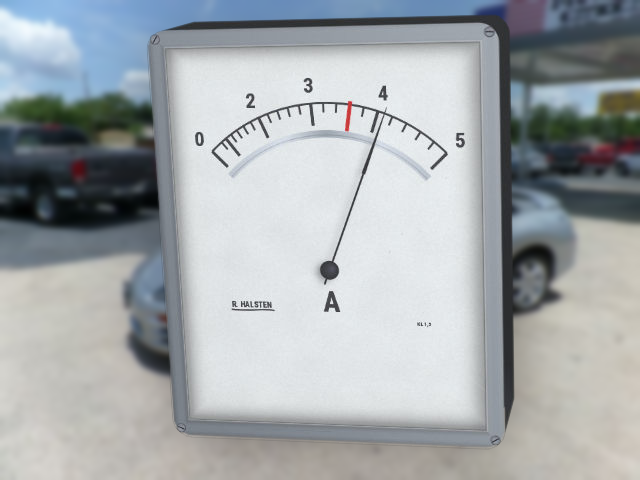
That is 4.1 A
